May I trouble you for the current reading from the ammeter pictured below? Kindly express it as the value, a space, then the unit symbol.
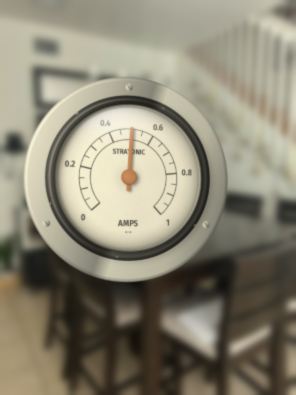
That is 0.5 A
